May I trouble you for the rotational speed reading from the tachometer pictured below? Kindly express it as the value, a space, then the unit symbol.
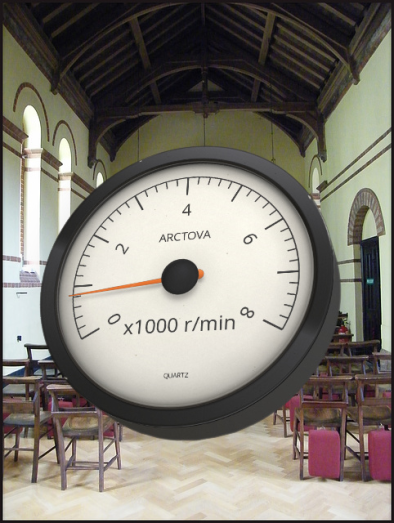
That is 800 rpm
